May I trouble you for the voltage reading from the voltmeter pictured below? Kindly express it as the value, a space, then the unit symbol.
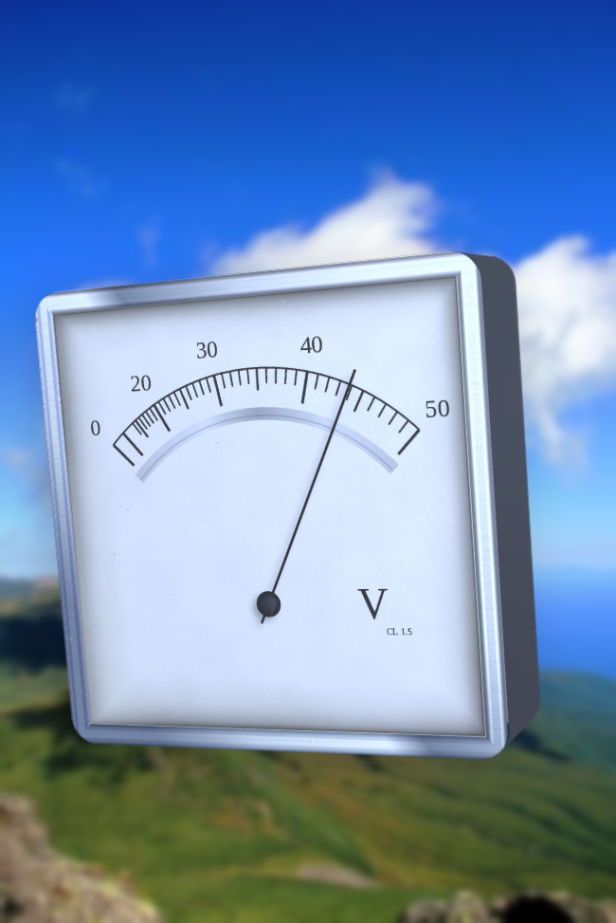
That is 44 V
